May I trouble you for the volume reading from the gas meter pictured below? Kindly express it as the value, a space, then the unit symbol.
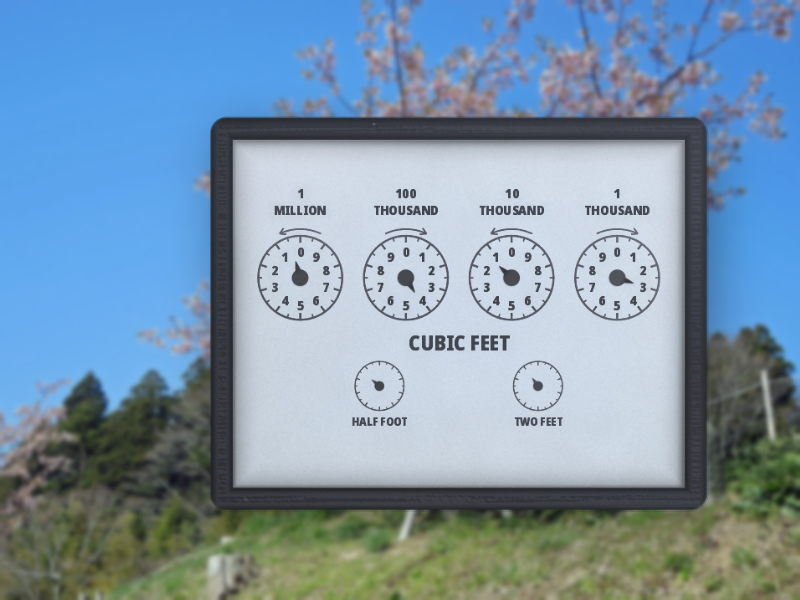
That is 41300 ft³
